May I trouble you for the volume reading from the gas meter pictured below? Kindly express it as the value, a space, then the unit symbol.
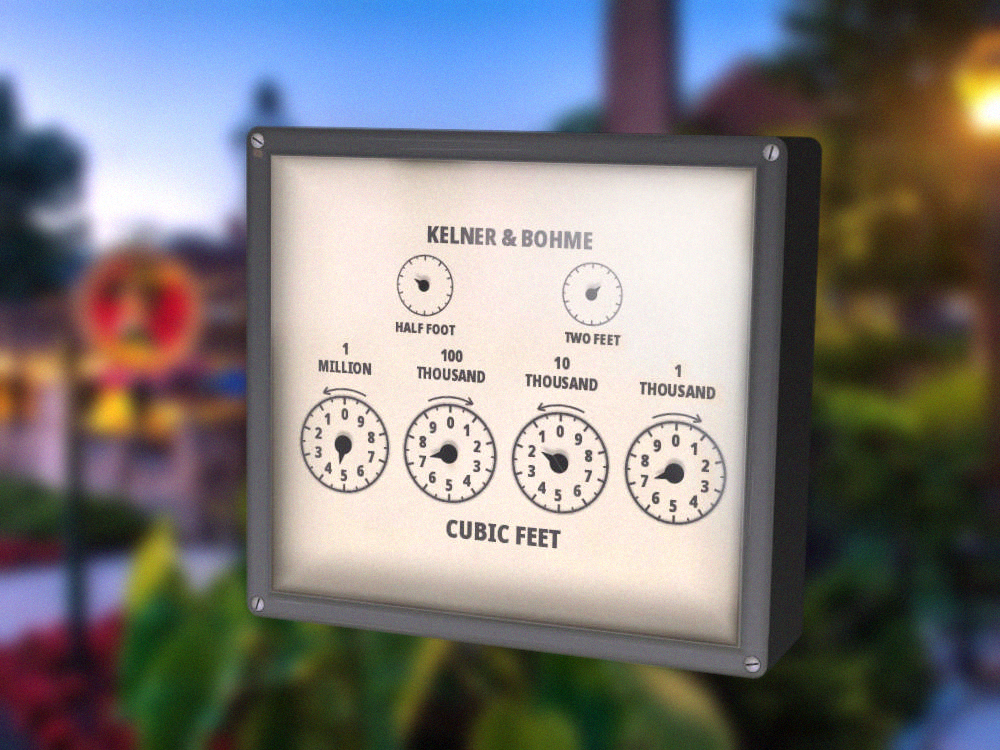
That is 471700 ft³
